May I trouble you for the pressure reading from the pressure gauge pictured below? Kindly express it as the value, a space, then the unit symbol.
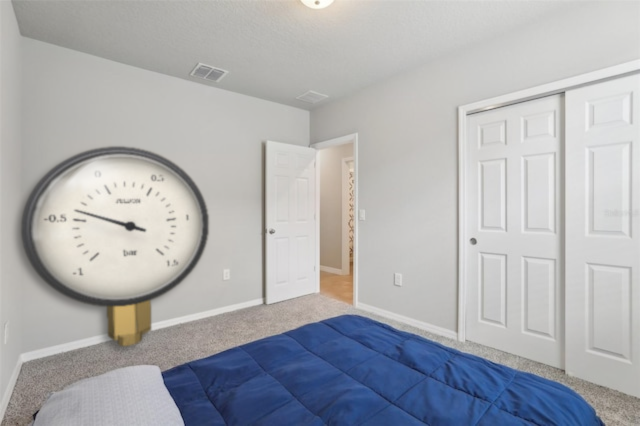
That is -0.4 bar
